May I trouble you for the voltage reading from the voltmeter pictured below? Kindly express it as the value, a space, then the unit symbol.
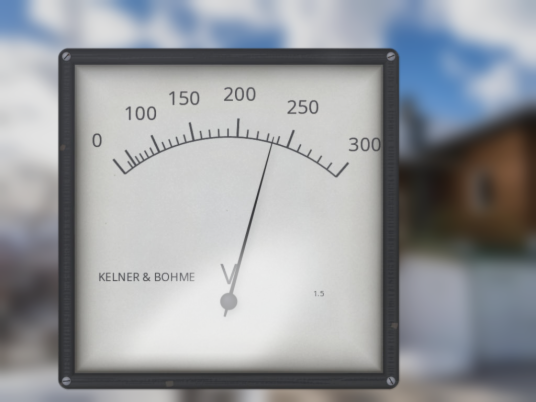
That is 235 V
